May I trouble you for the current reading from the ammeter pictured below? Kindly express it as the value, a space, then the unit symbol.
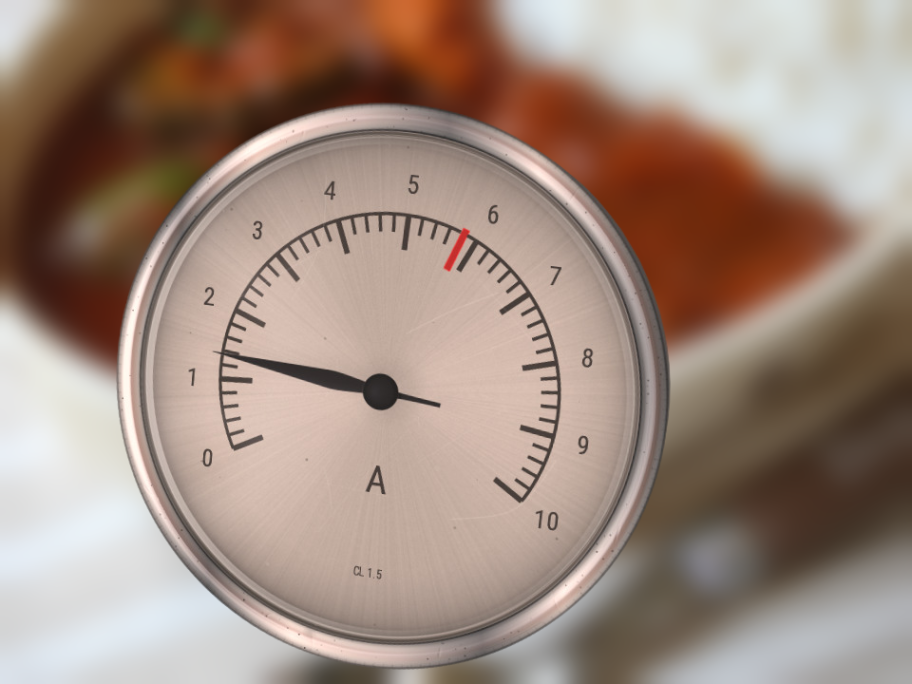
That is 1.4 A
